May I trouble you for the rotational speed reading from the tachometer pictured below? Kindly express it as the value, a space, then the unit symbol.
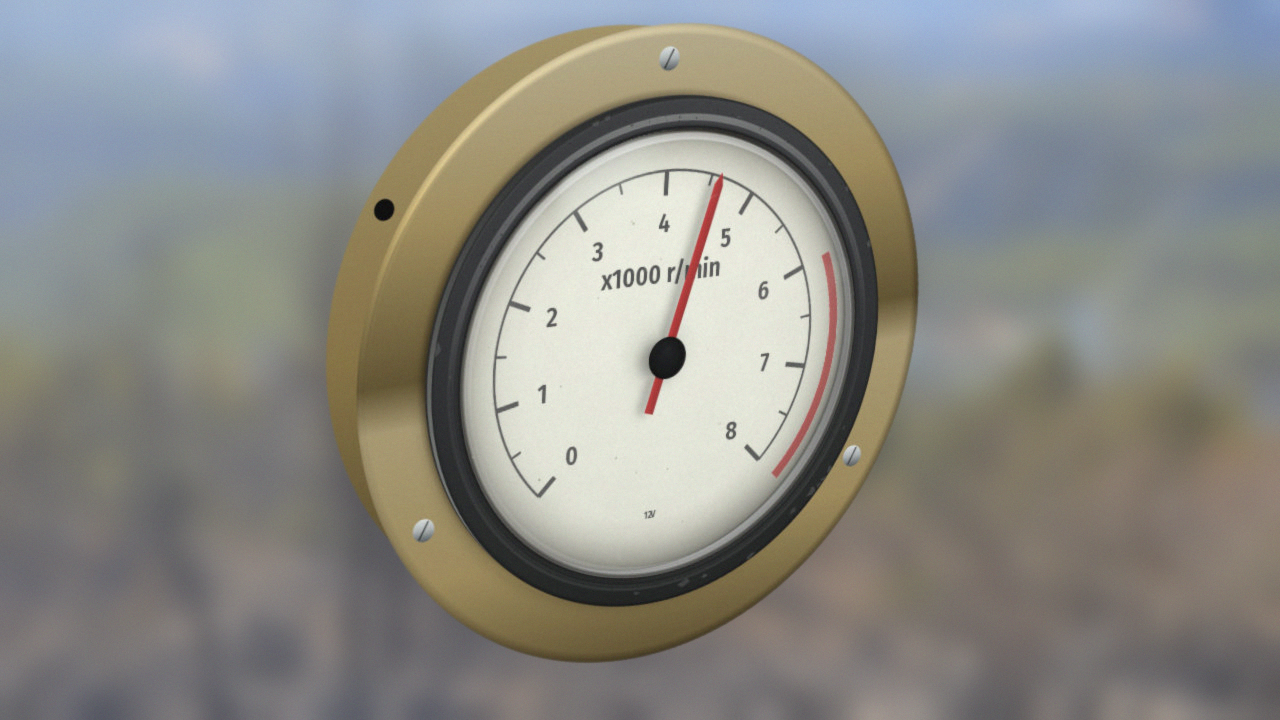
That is 4500 rpm
